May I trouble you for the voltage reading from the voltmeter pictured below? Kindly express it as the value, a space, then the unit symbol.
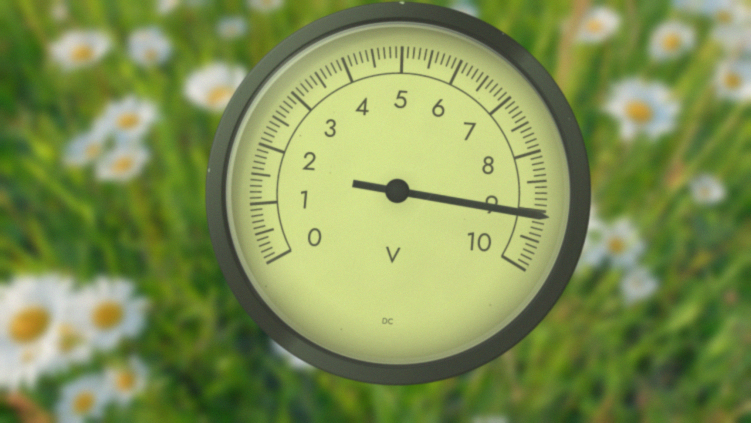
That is 9.1 V
